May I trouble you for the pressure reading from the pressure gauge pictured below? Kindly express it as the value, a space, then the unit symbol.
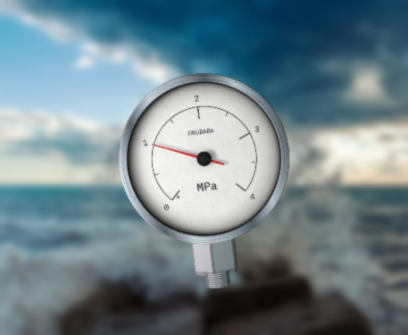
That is 1 MPa
